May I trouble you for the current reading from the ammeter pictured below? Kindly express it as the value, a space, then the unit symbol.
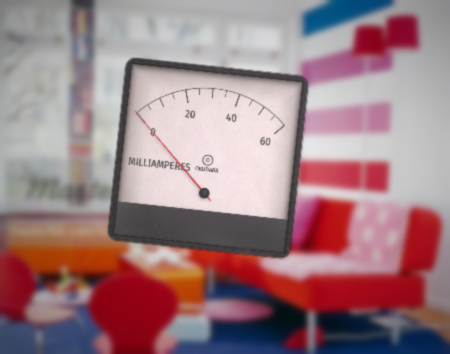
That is 0 mA
